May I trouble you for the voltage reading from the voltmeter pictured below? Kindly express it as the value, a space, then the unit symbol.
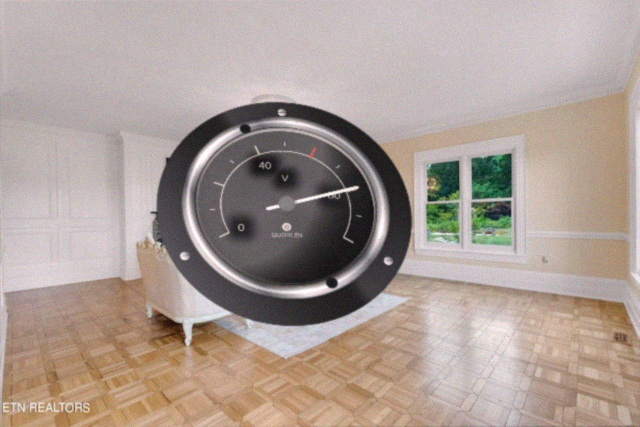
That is 80 V
